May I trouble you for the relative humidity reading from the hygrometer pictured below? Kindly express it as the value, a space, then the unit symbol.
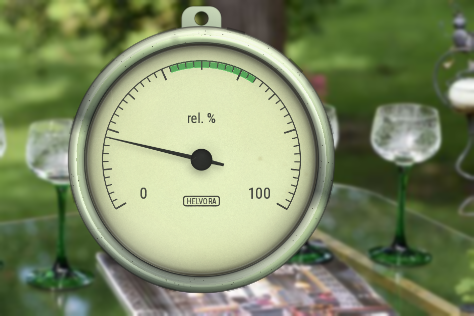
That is 18 %
